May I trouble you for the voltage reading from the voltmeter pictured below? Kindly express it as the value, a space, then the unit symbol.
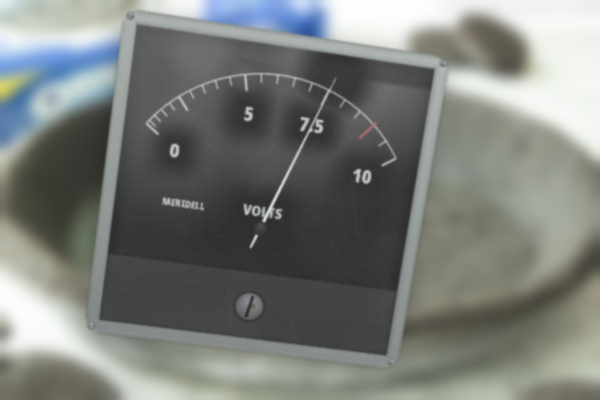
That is 7.5 V
